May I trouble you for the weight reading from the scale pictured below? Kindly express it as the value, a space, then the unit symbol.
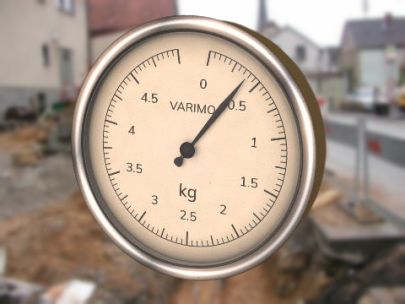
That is 0.4 kg
